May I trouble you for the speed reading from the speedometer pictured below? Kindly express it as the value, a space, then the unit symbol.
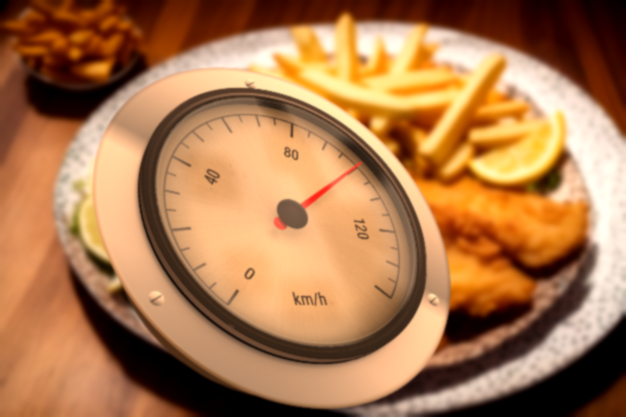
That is 100 km/h
